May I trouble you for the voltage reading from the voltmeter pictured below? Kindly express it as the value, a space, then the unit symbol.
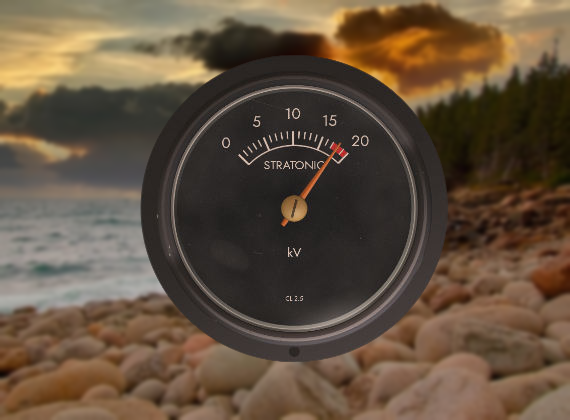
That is 18 kV
